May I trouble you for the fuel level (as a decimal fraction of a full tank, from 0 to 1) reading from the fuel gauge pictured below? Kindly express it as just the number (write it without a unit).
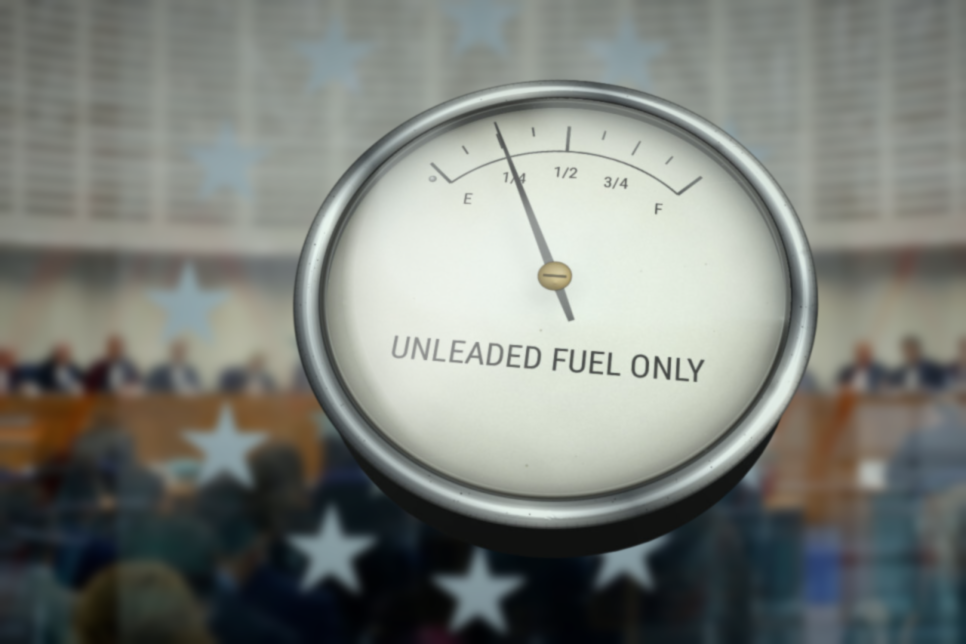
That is 0.25
